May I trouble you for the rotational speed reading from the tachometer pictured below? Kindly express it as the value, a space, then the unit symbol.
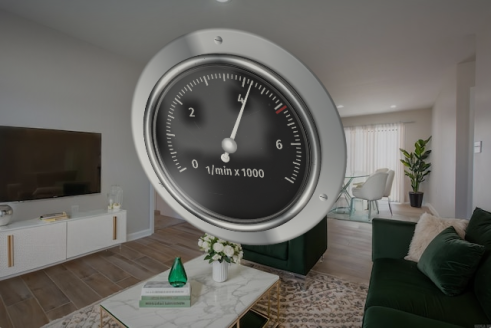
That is 4200 rpm
